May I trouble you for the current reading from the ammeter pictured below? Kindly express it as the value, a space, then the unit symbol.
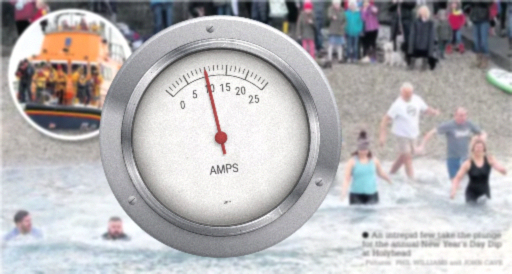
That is 10 A
